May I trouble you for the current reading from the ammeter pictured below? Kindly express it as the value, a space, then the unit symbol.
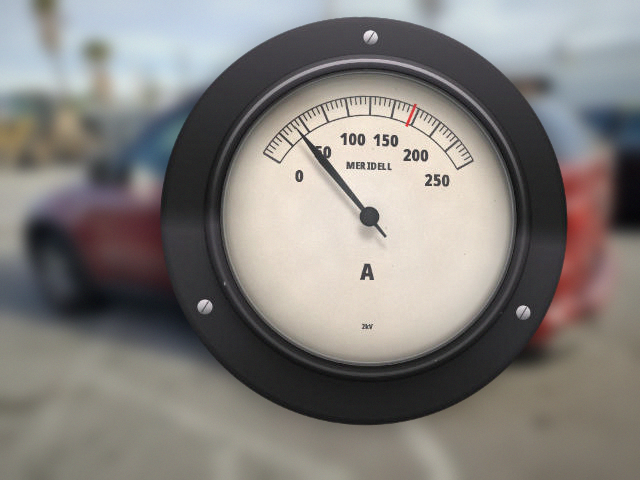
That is 40 A
